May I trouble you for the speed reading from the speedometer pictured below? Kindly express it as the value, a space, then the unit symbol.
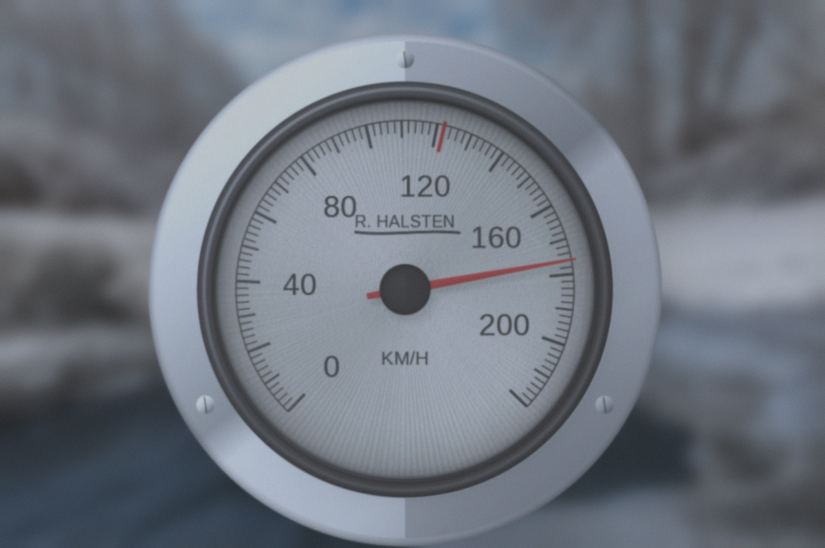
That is 176 km/h
